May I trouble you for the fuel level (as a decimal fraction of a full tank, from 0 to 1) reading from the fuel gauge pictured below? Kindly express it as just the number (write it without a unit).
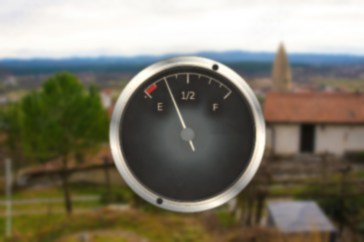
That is 0.25
